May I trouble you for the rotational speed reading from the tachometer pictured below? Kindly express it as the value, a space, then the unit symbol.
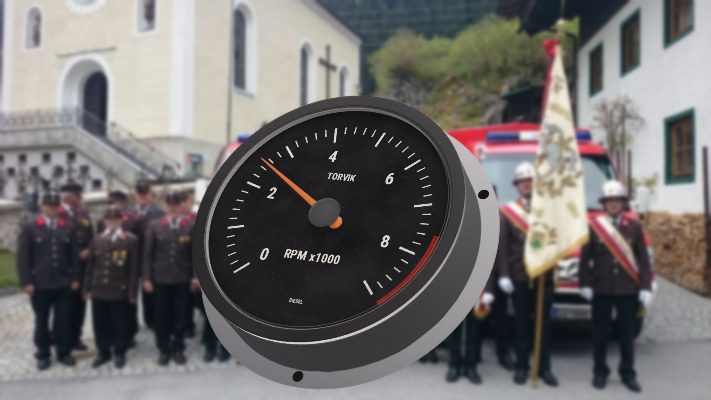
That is 2500 rpm
